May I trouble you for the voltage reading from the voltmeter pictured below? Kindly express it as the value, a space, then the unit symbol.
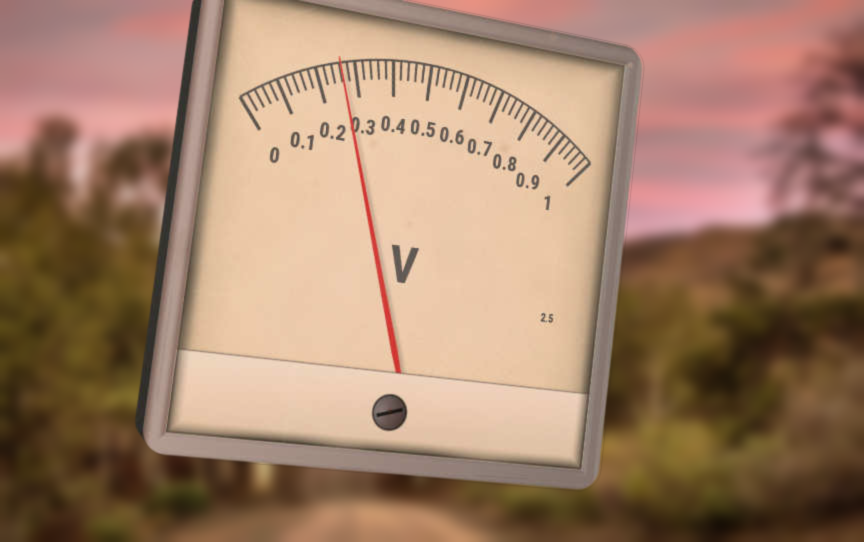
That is 0.26 V
